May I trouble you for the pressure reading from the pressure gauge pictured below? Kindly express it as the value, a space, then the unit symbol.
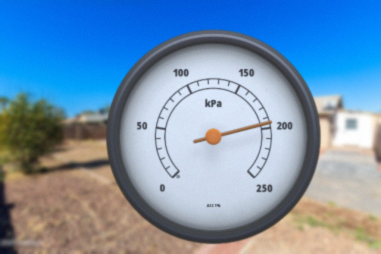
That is 195 kPa
